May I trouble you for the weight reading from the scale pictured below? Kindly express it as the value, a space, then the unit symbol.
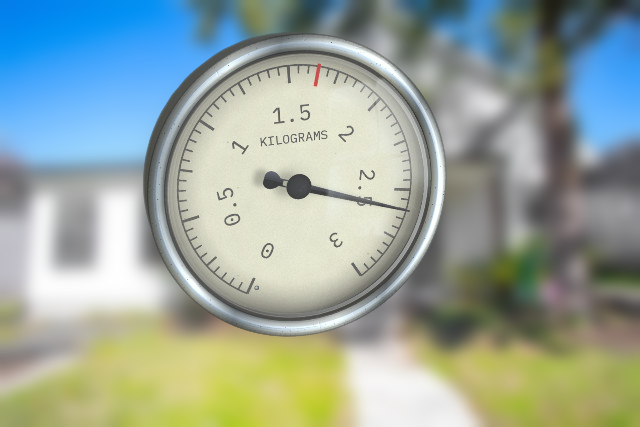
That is 2.6 kg
